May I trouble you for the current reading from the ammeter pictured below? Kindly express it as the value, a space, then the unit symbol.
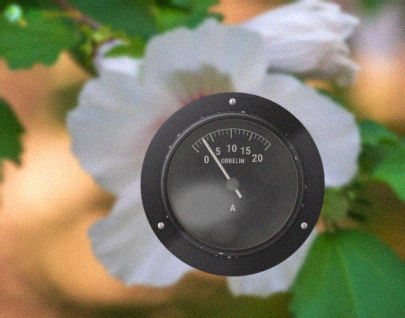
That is 3 A
